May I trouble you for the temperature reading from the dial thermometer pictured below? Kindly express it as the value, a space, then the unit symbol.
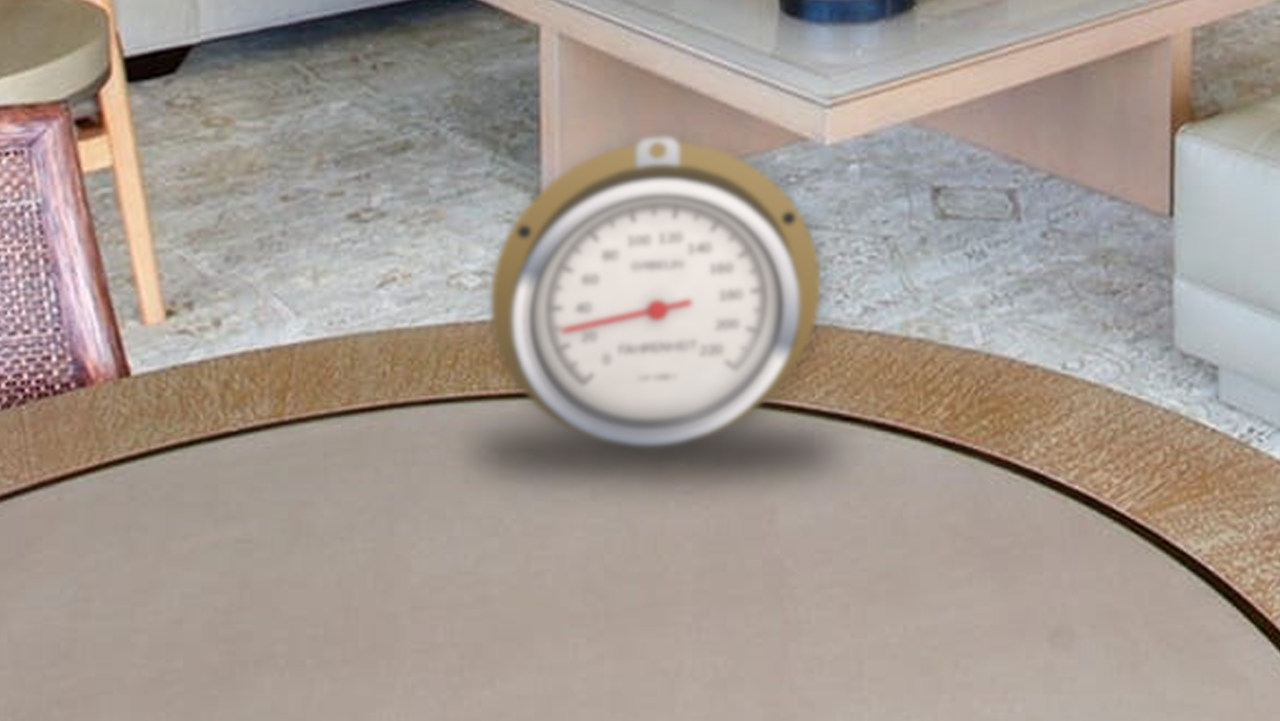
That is 30 °F
